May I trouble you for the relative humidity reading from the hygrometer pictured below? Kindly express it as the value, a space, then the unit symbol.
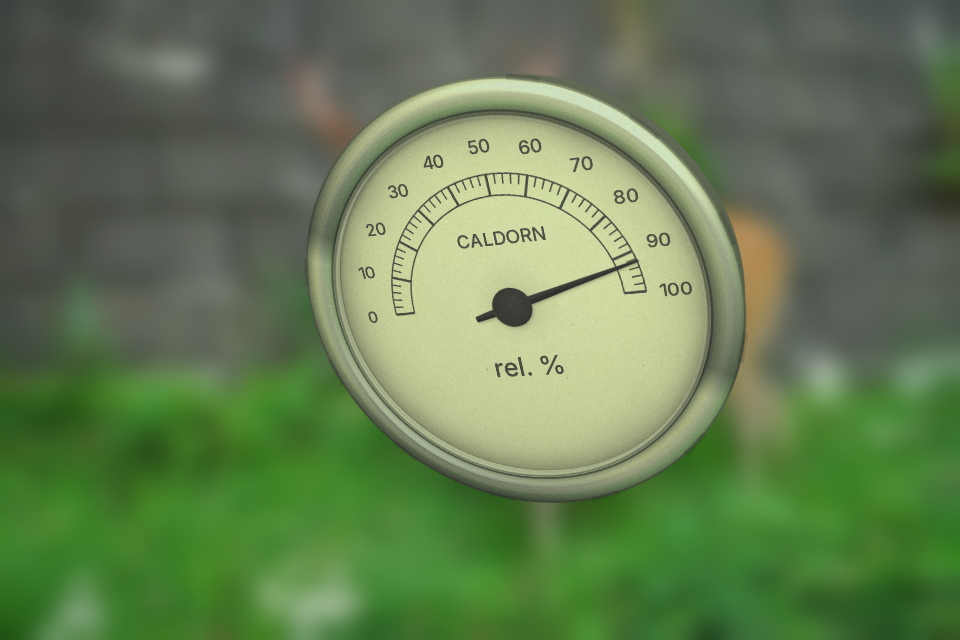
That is 92 %
